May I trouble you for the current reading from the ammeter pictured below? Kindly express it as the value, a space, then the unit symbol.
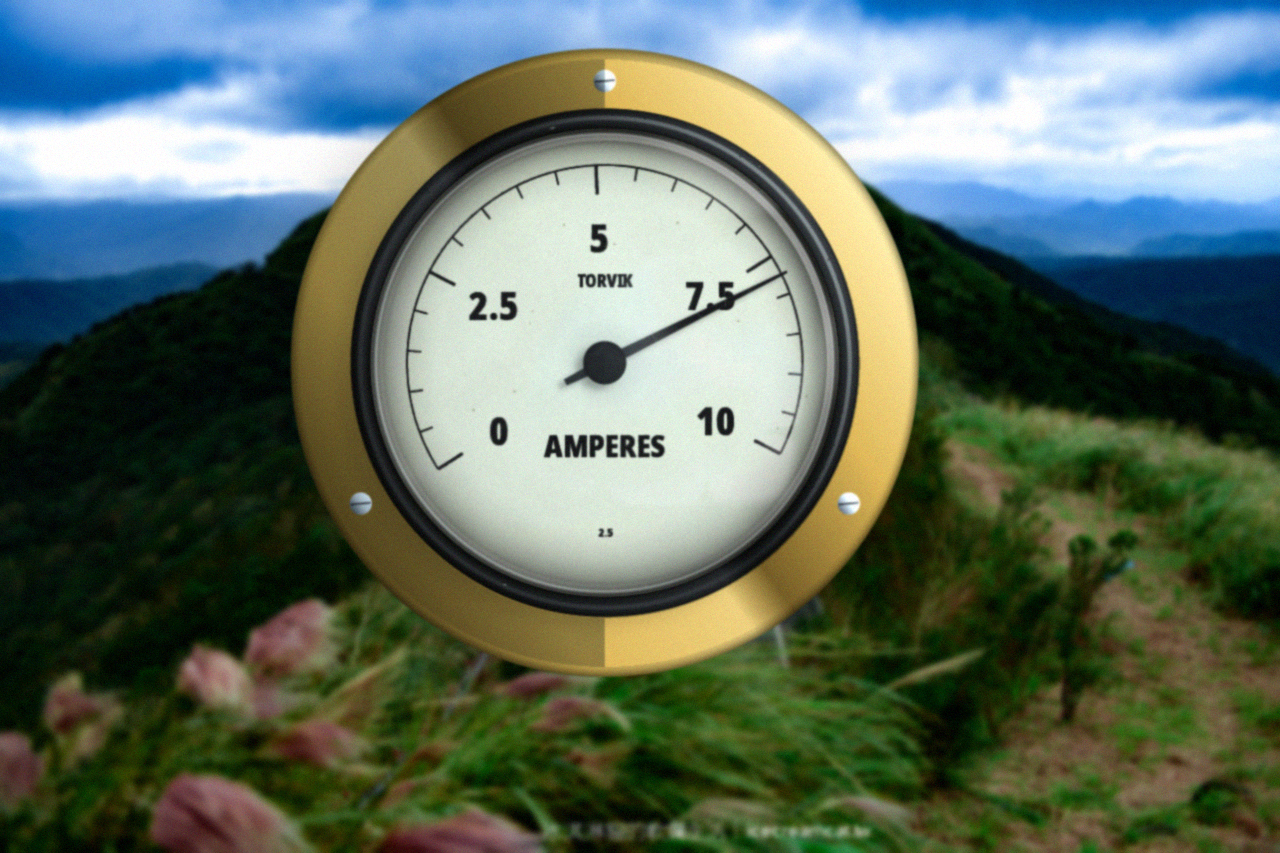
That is 7.75 A
